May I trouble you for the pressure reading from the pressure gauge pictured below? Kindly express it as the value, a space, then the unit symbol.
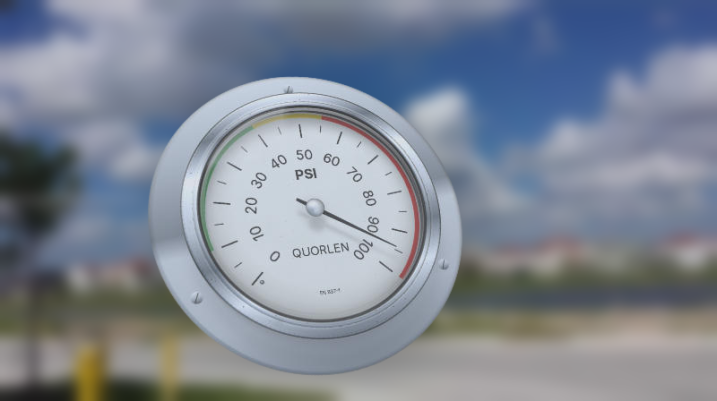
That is 95 psi
